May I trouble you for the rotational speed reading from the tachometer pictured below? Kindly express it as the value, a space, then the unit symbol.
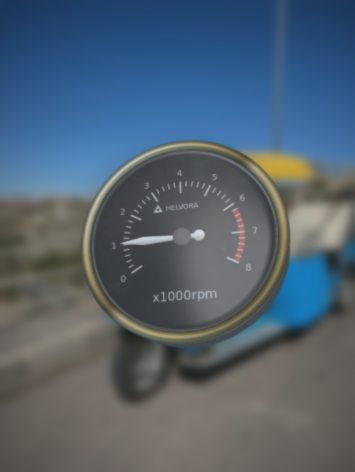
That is 1000 rpm
